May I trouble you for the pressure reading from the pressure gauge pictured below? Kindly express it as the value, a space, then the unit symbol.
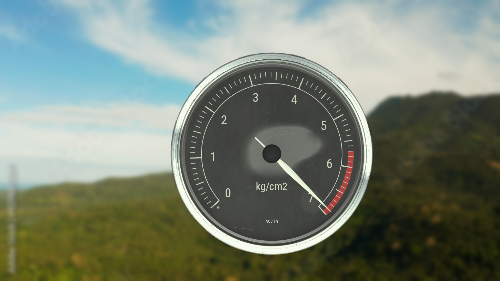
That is 6.9 kg/cm²
